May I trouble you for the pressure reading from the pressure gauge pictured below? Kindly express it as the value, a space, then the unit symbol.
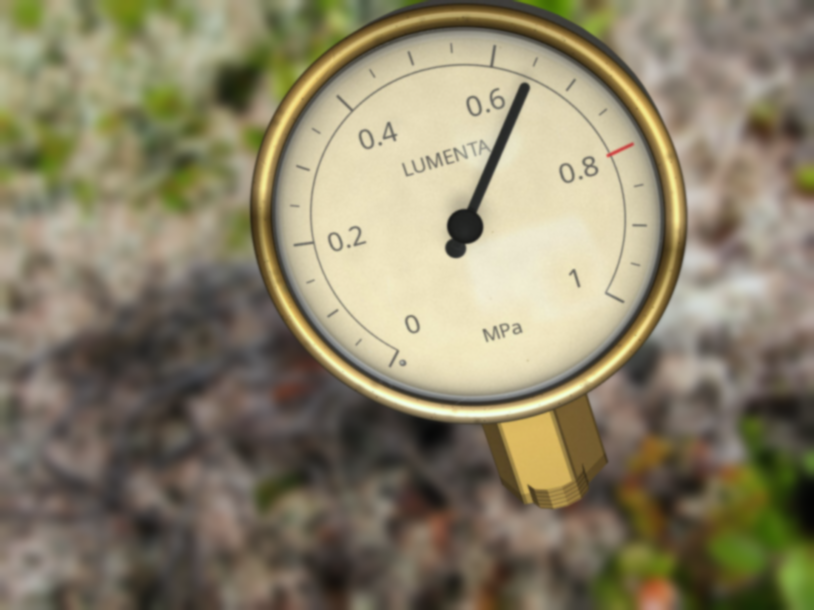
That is 0.65 MPa
